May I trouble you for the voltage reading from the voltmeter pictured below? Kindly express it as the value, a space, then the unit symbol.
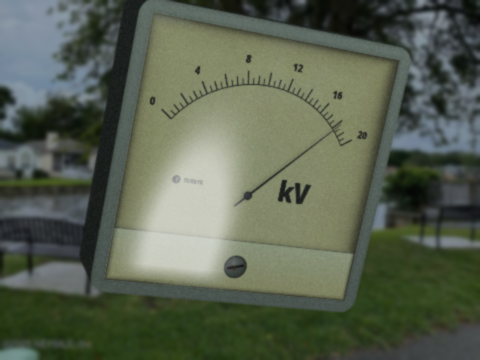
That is 18 kV
